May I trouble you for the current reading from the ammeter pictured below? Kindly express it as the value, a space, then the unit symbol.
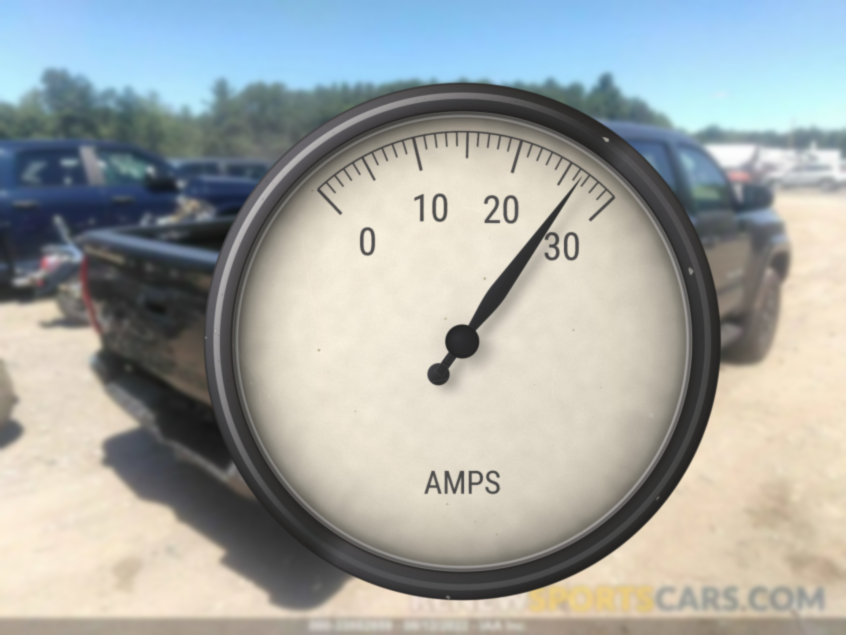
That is 26.5 A
